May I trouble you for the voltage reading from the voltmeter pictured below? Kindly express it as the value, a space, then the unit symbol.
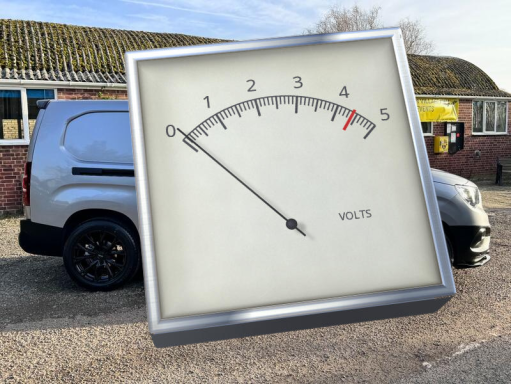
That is 0.1 V
